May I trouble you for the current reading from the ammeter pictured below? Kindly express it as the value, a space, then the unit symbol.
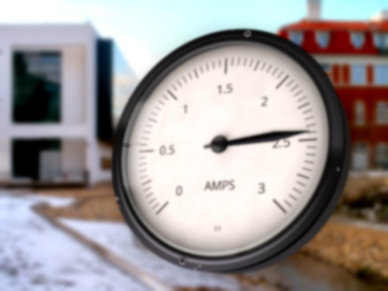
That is 2.45 A
